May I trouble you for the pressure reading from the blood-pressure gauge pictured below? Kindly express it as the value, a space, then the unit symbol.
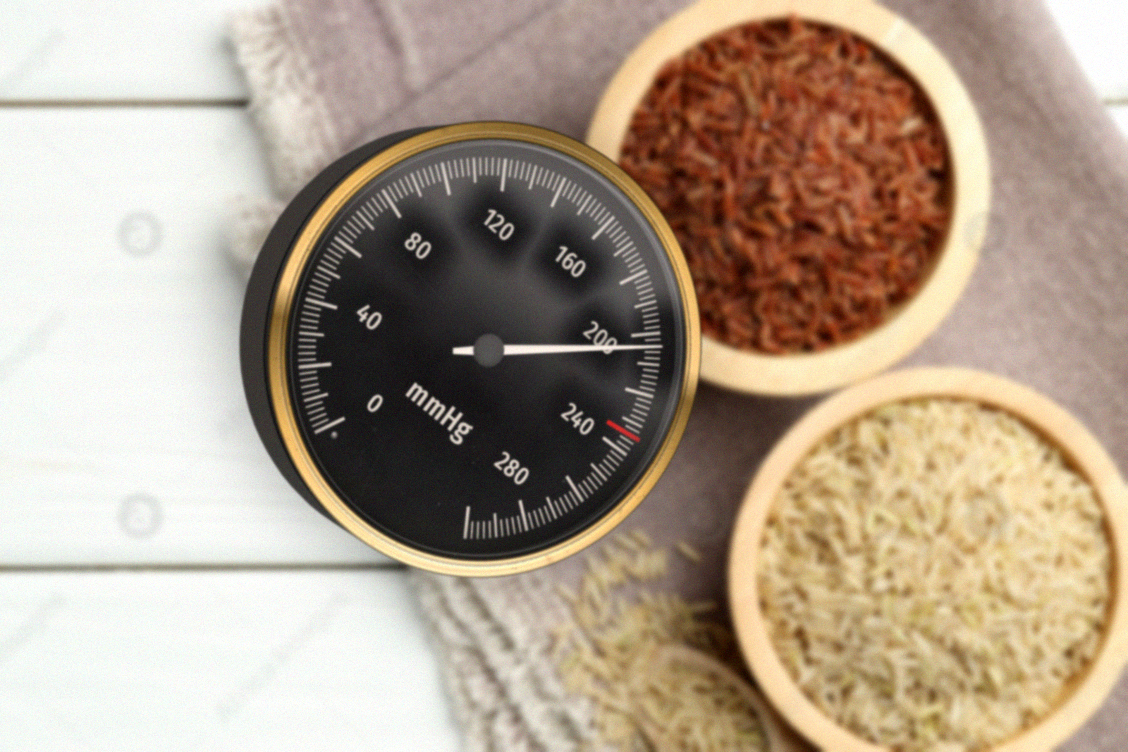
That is 204 mmHg
